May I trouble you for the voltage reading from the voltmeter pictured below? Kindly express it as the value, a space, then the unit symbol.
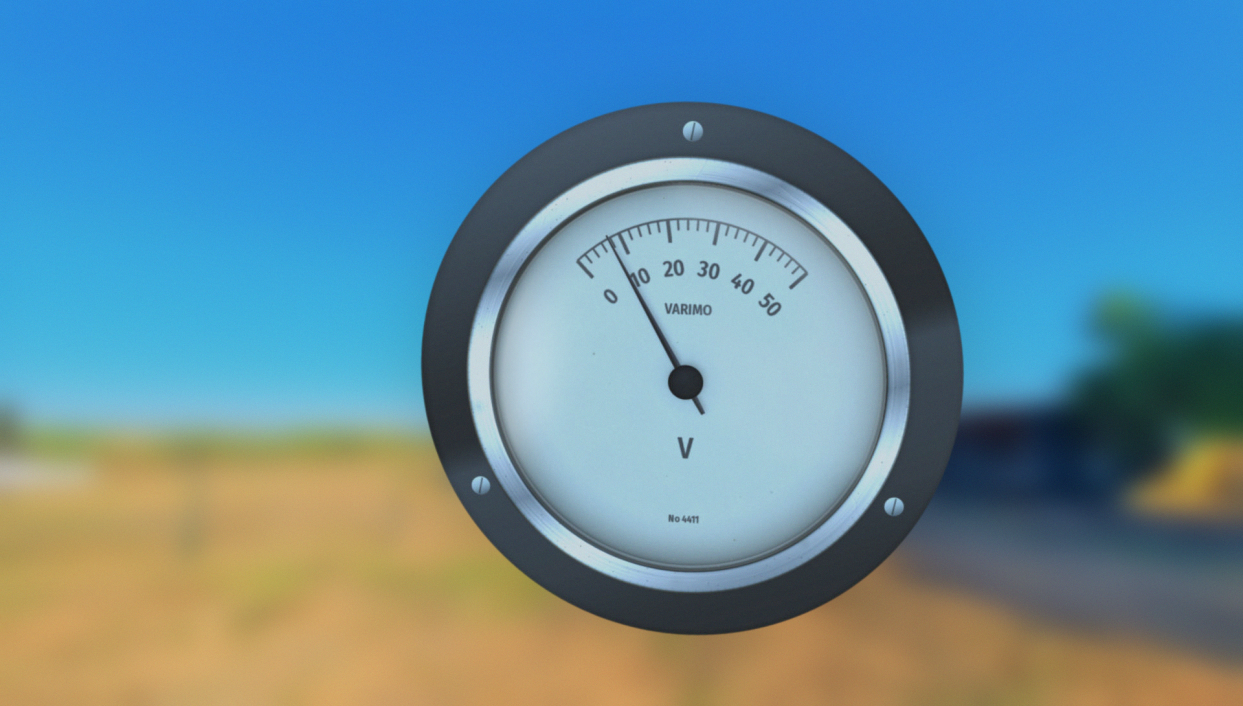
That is 8 V
